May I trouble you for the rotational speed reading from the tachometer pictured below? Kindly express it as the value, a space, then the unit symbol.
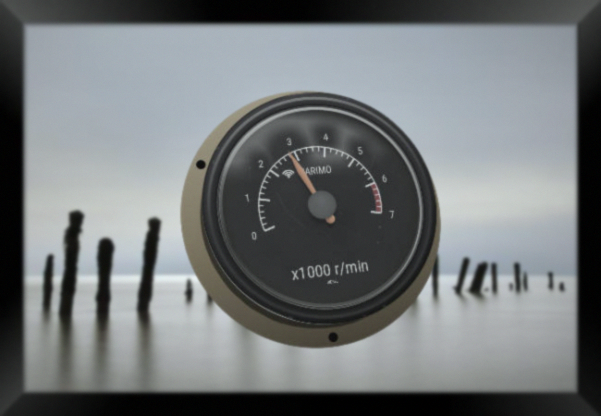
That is 2800 rpm
